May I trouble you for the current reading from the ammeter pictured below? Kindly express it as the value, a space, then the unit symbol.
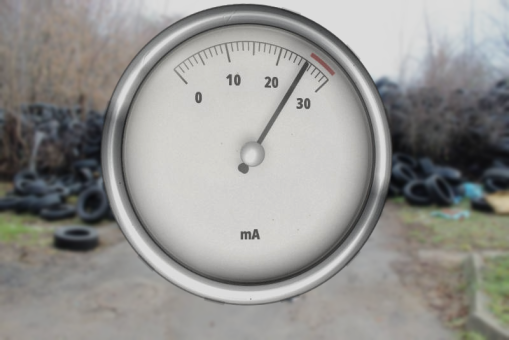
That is 25 mA
